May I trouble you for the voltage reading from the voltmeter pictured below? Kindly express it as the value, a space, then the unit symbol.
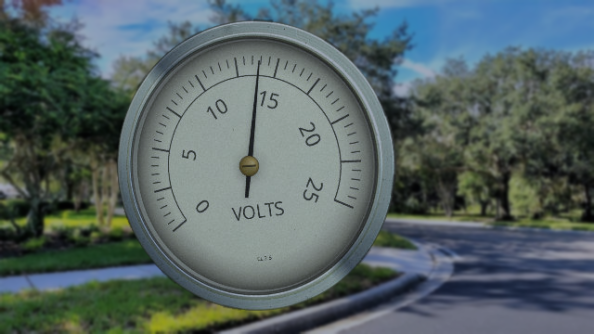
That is 14 V
